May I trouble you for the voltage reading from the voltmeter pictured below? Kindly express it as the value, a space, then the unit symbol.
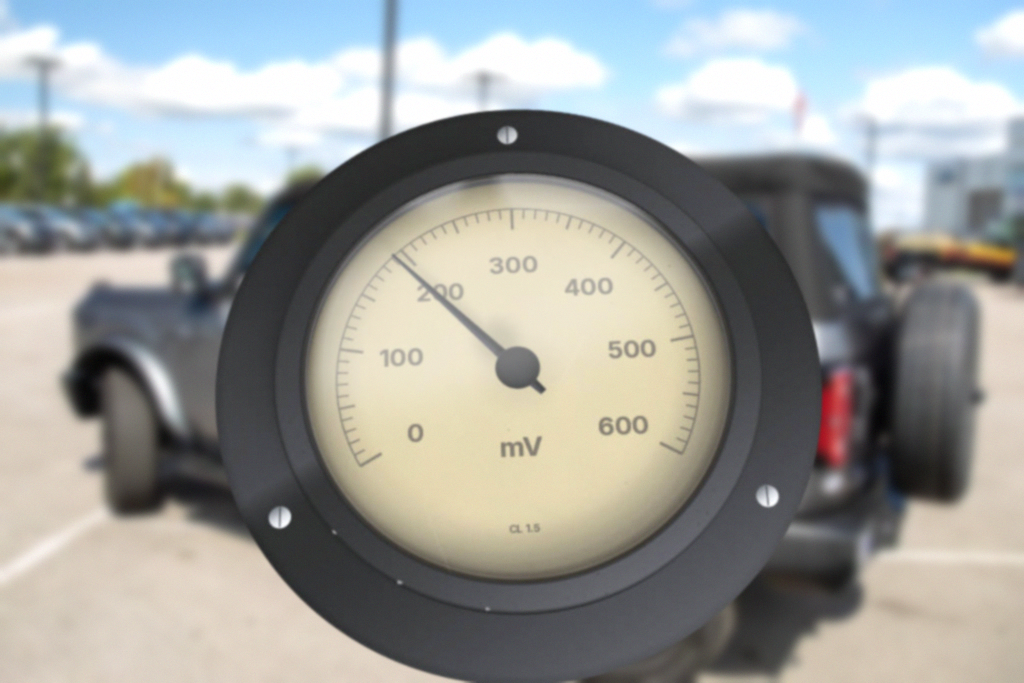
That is 190 mV
